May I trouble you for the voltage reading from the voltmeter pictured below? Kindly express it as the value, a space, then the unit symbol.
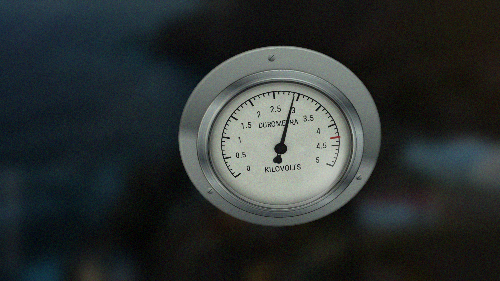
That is 2.9 kV
